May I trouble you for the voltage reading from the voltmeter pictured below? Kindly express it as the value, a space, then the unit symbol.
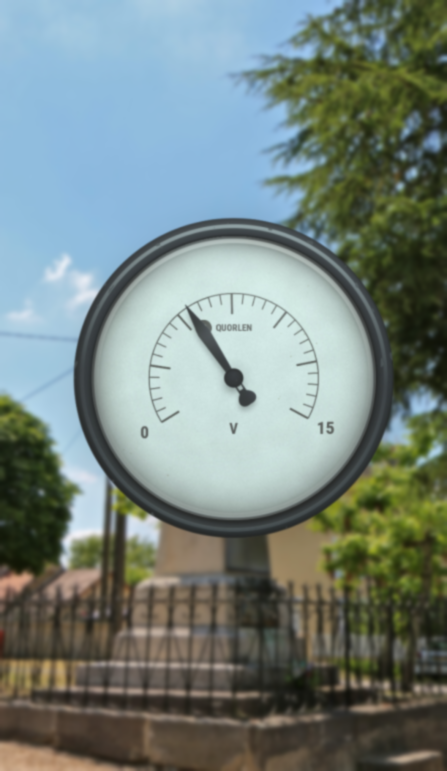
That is 5.5 V
